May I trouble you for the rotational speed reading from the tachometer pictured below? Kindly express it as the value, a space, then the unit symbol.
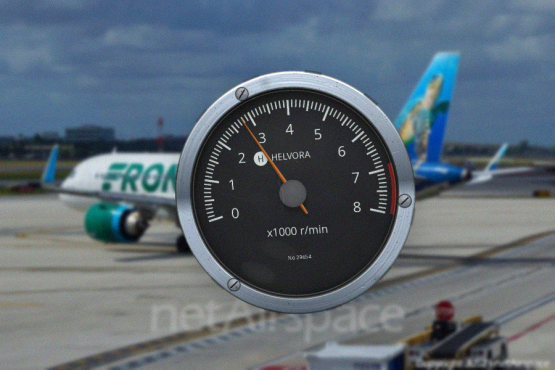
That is 2800 rpm
